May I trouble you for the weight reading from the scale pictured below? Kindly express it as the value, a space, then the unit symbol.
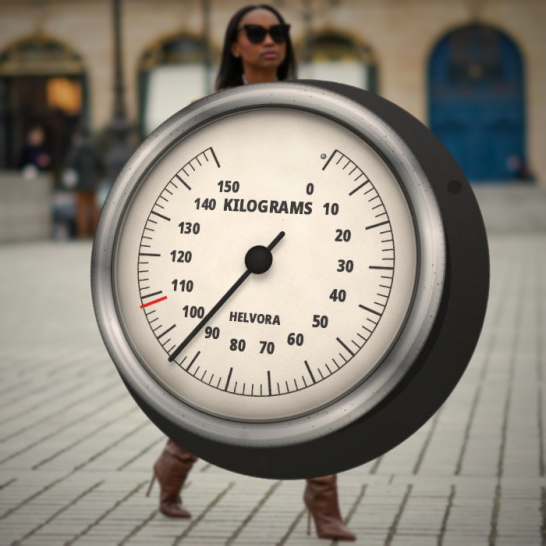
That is 94 kg
